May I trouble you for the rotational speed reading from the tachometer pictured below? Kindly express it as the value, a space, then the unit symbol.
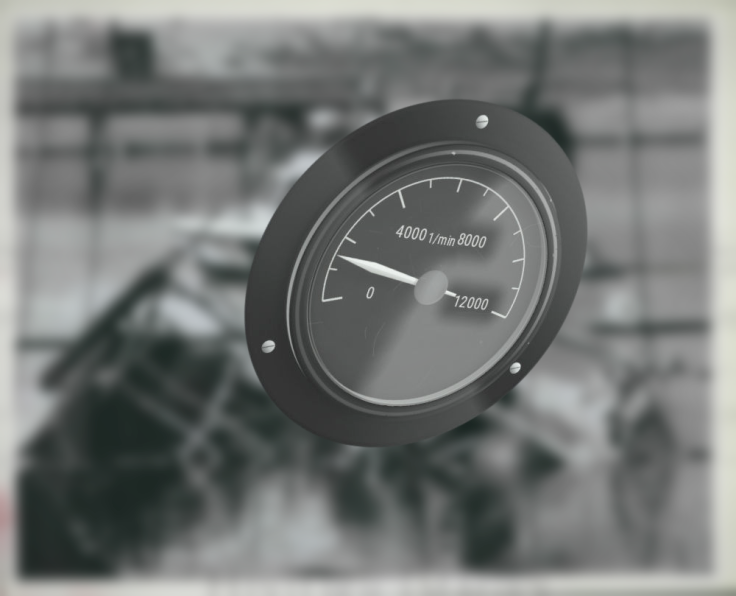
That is 1500 rpm
